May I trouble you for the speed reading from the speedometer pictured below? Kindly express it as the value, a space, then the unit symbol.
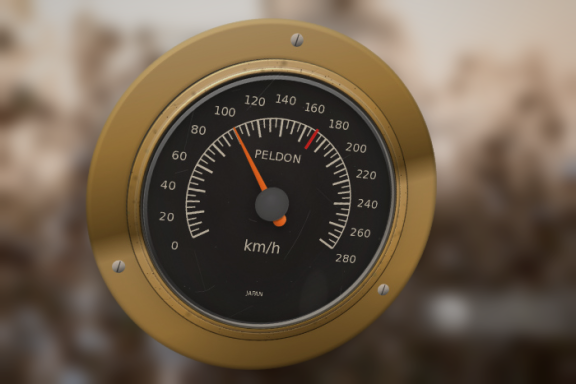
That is 100 km/h
